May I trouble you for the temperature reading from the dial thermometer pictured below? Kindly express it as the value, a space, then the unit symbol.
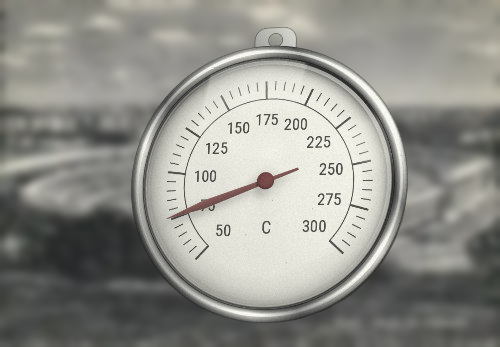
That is 75 °C
